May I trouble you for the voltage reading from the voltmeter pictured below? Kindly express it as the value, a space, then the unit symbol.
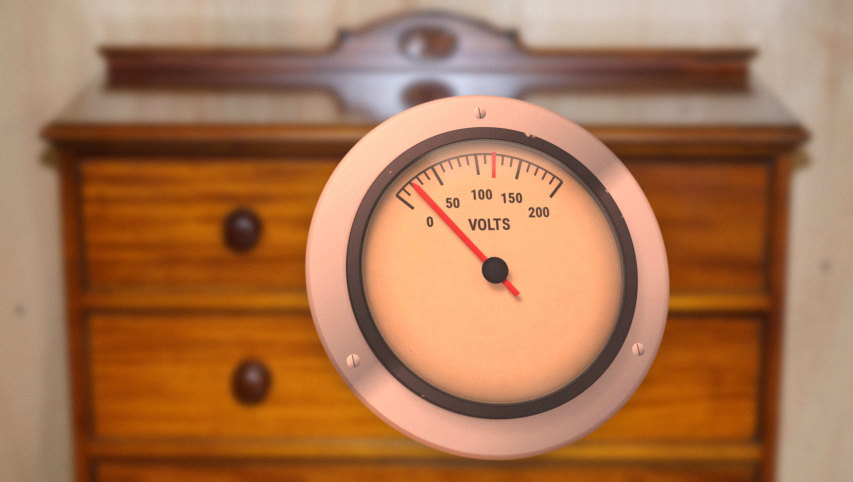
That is 20 V
